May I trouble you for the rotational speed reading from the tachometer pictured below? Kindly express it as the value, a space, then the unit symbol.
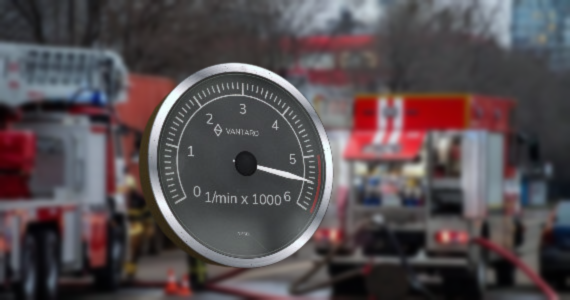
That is 5500 rpm
